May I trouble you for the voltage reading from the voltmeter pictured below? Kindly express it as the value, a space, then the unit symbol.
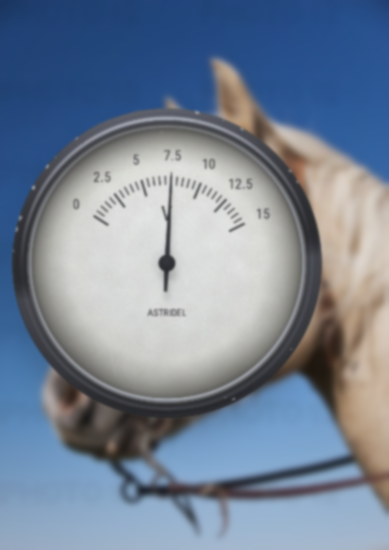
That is 7.5 V
